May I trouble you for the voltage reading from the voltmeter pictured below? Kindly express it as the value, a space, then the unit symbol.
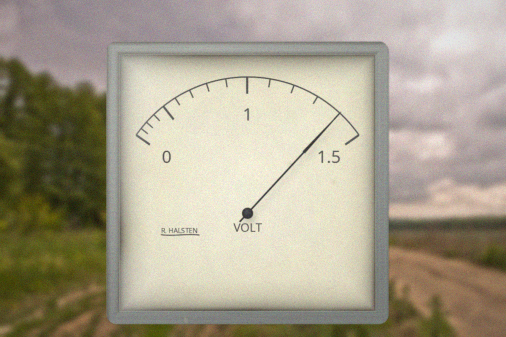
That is 1.4 V
